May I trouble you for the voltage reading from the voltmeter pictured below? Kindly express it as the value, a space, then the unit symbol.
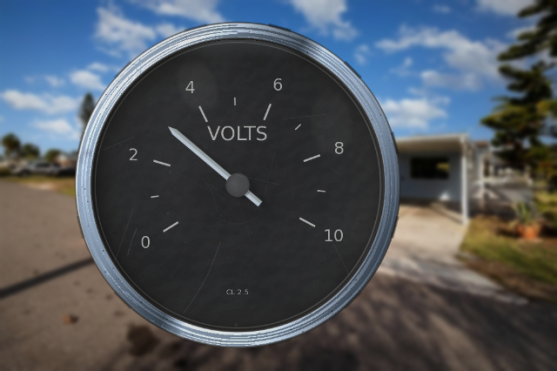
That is 3 V
